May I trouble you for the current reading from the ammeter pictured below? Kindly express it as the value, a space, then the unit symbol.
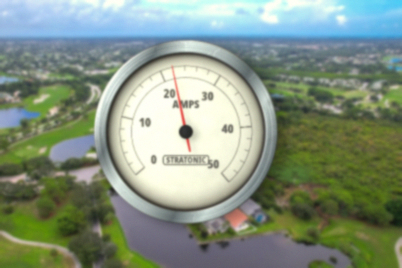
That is 22 A
